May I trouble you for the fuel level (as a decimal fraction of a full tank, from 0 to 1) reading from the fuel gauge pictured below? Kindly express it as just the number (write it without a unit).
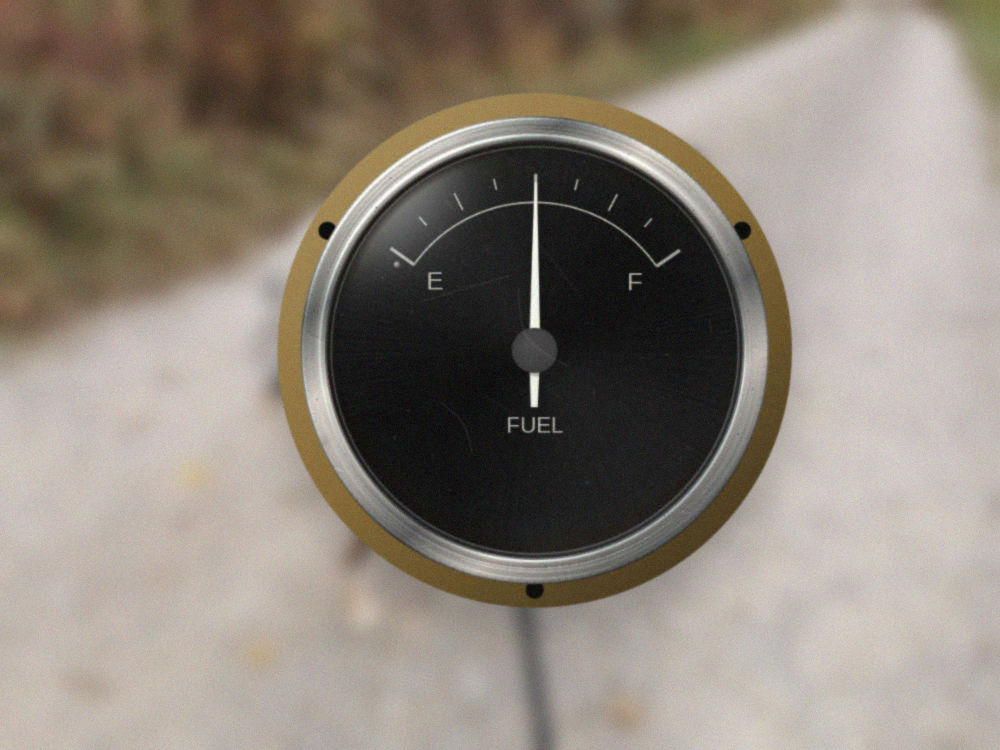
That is 0.5
